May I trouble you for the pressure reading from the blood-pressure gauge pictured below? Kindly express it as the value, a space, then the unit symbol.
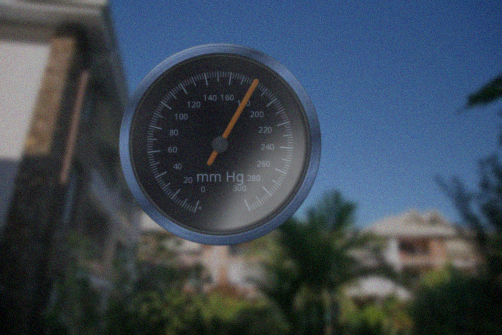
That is 180 mmHg
